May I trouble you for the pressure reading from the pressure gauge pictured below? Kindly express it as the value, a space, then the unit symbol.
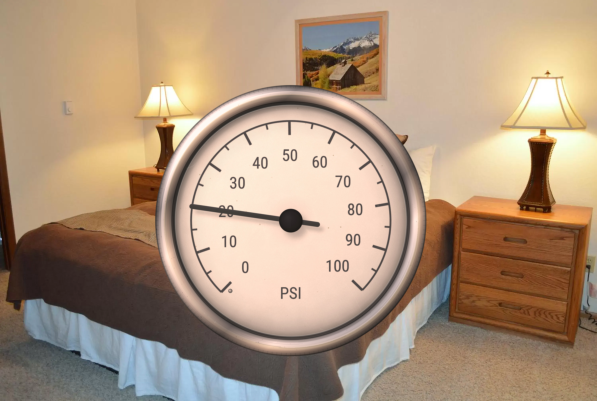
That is 20 psi
